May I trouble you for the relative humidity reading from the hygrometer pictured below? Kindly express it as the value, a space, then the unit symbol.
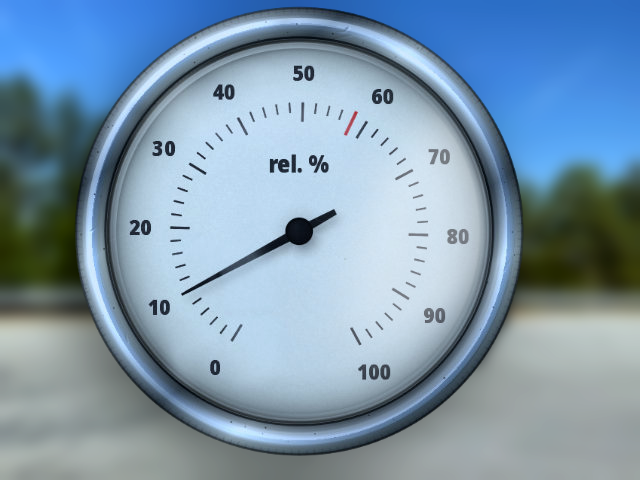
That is 10 %
